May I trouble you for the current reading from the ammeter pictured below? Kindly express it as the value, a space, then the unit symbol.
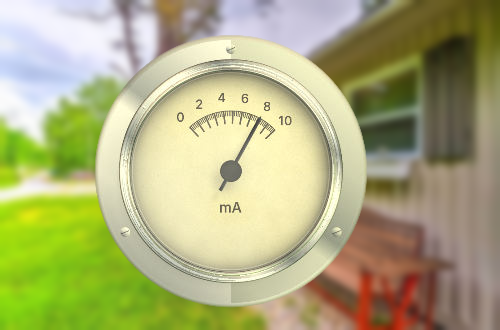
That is 8 mA
